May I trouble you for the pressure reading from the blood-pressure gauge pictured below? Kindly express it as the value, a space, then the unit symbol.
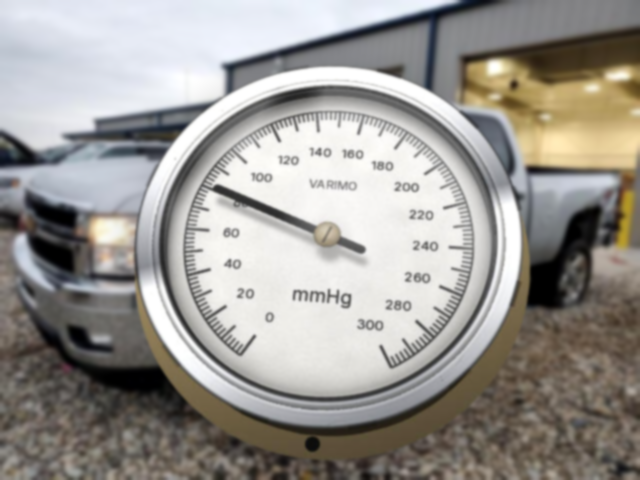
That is 80 mmHg
